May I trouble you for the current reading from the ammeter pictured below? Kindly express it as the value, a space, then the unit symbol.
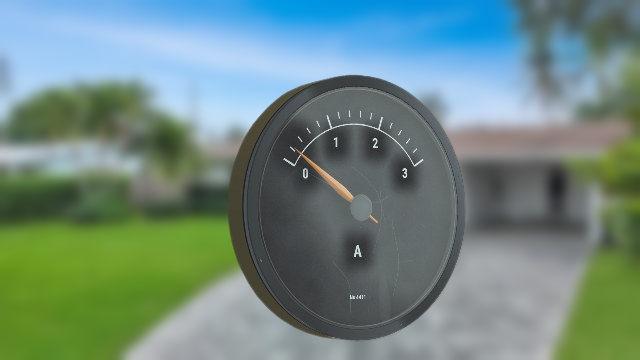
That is 0.2 A
